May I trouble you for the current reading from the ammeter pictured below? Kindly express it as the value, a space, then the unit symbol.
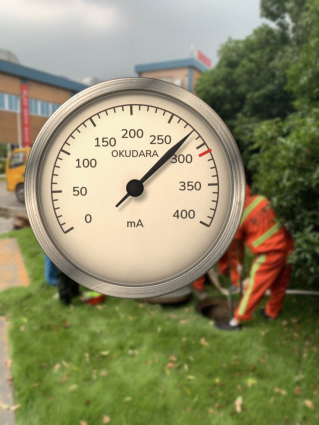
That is 280 mA
